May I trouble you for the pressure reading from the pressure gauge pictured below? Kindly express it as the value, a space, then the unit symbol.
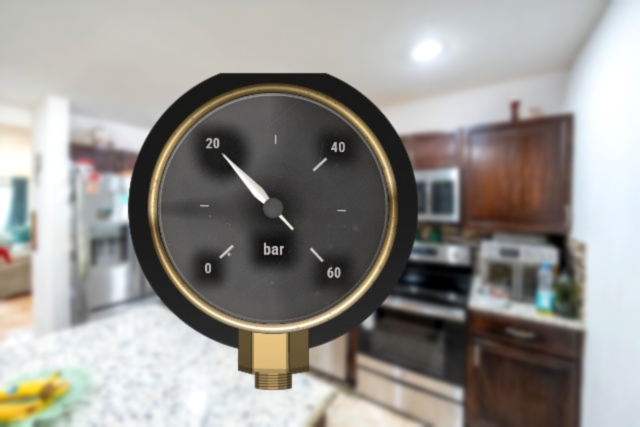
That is 20 bar
